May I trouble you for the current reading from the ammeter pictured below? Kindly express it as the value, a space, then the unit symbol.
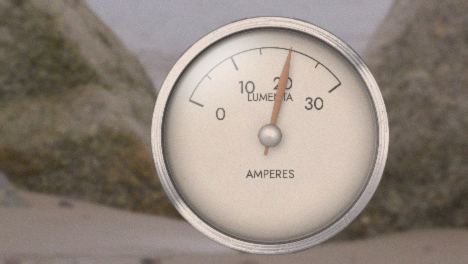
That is 20 A
